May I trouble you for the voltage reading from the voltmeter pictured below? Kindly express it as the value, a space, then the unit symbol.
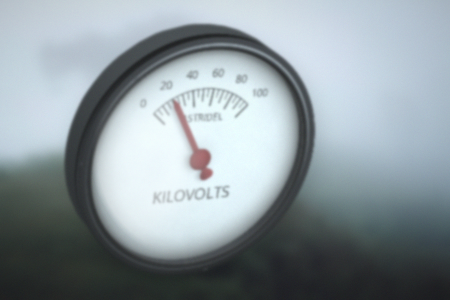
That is 20 kV
